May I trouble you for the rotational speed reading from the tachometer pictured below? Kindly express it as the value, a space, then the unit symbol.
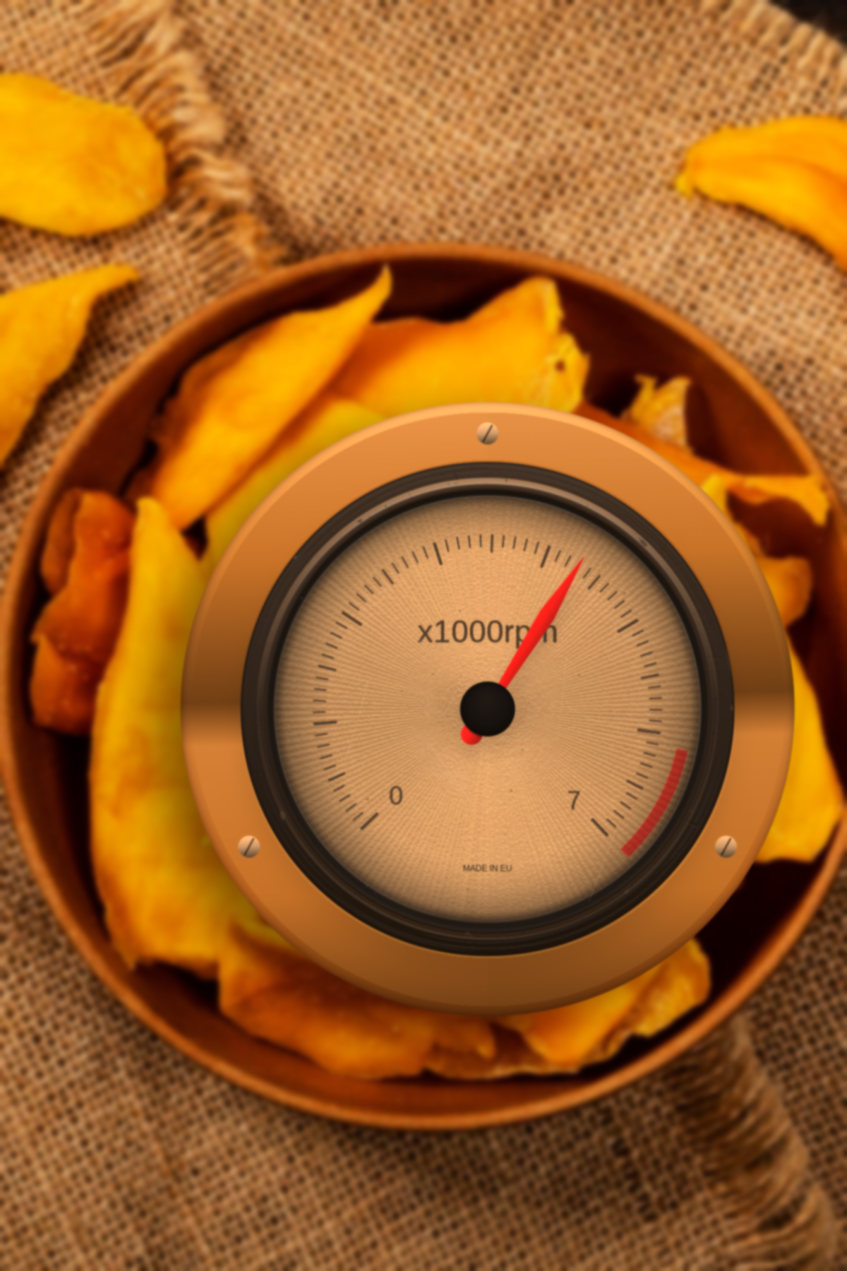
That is 4300 rpm
